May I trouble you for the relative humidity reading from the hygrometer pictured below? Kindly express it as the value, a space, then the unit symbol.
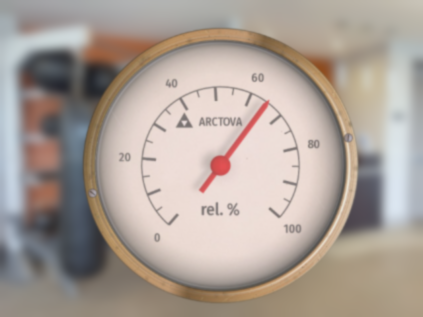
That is 65 %
